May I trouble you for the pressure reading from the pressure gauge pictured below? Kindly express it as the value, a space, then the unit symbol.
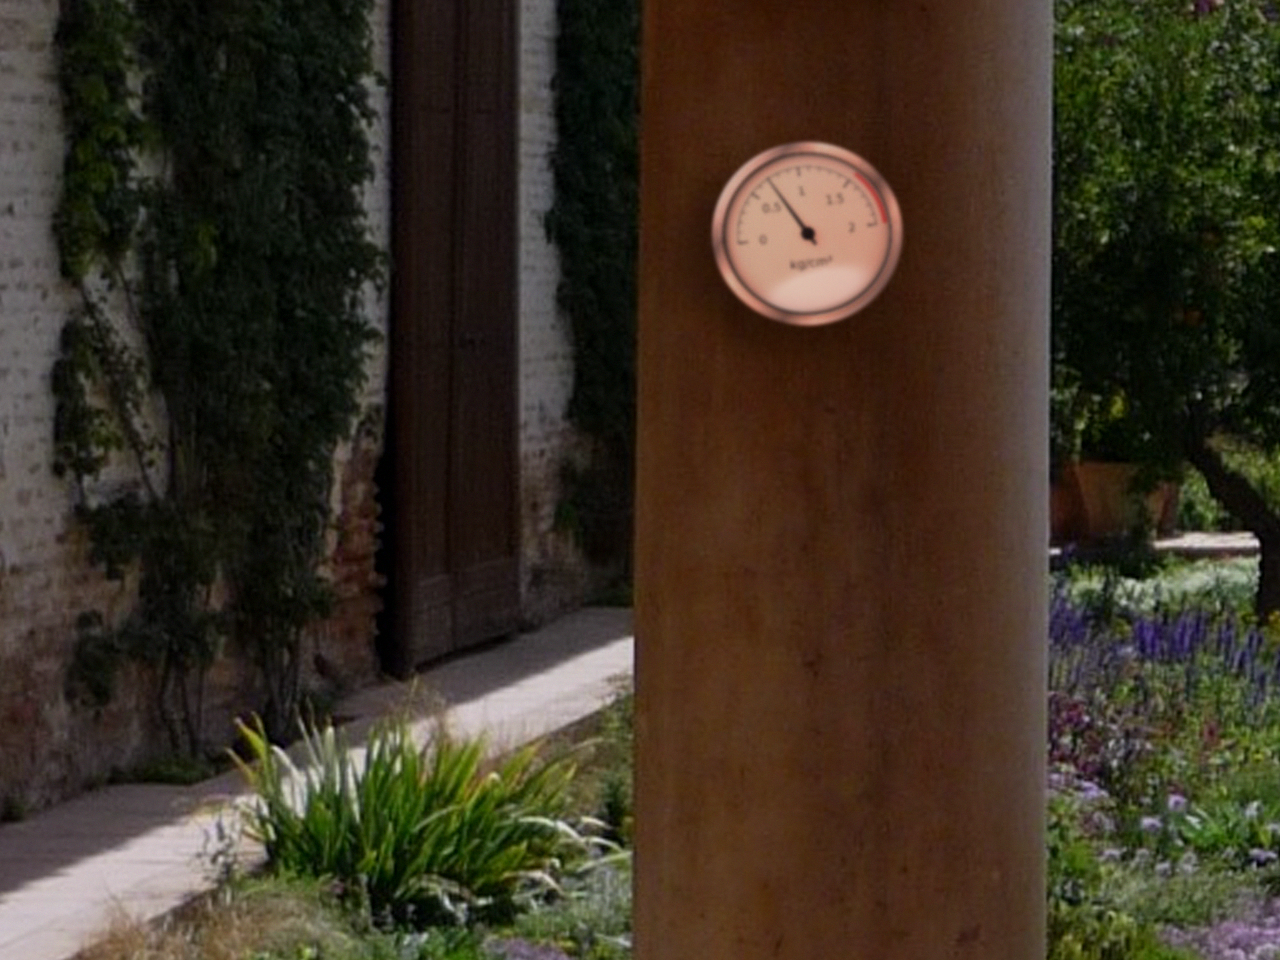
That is 0.7 kg/cm²
